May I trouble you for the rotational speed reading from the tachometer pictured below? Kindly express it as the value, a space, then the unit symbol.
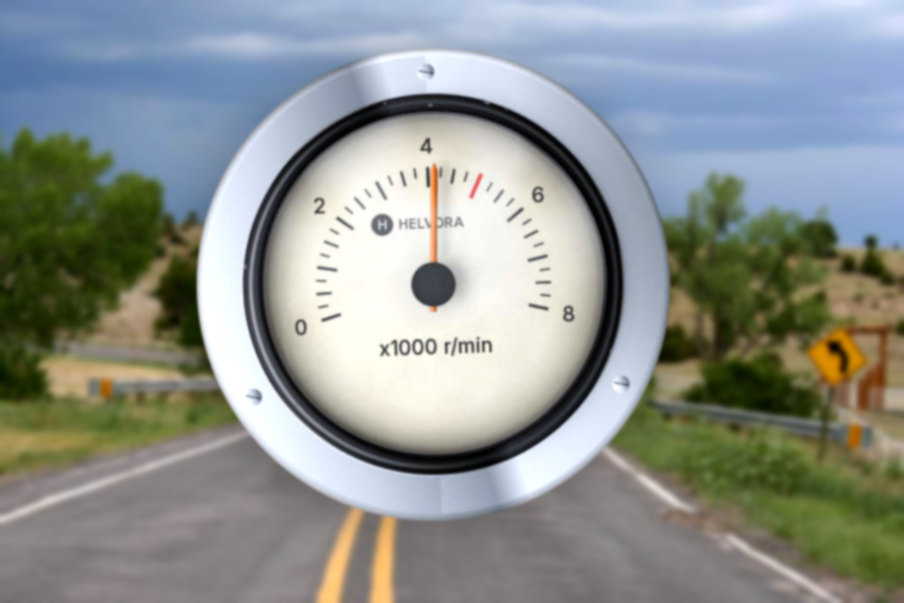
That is 4125 rpm
